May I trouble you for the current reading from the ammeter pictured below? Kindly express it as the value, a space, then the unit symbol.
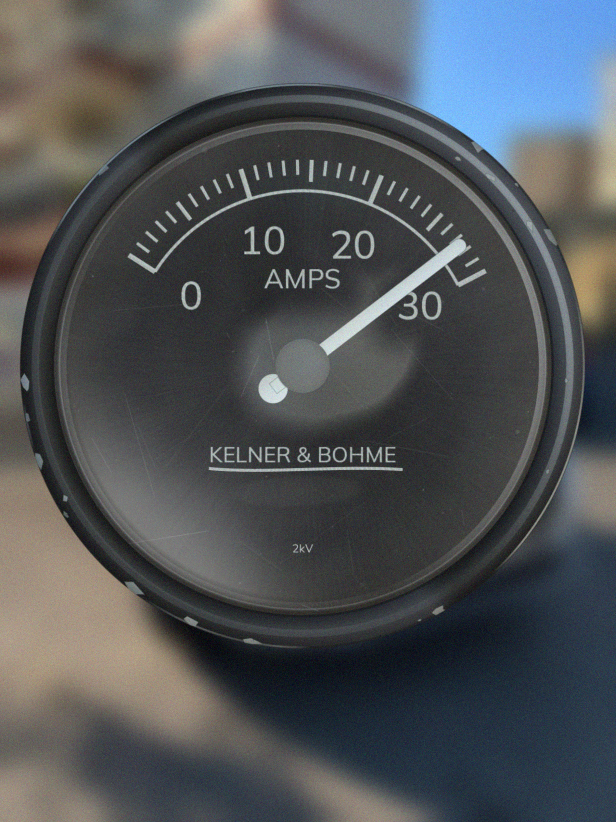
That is 27.5 A
